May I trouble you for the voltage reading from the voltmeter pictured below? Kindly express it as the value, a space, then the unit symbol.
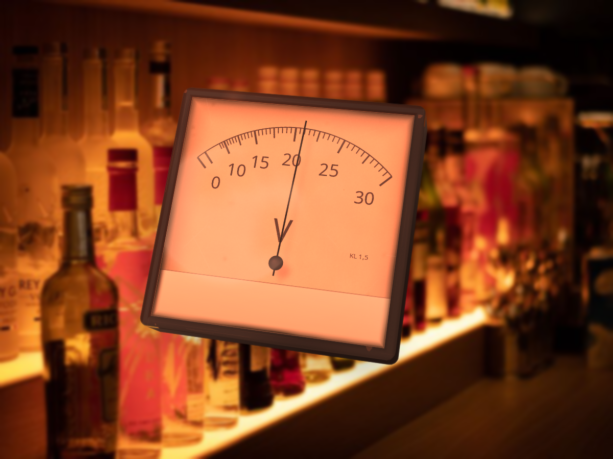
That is 21 V
